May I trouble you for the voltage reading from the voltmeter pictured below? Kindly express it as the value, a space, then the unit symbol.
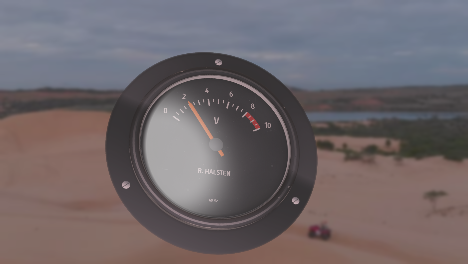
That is 2 V
